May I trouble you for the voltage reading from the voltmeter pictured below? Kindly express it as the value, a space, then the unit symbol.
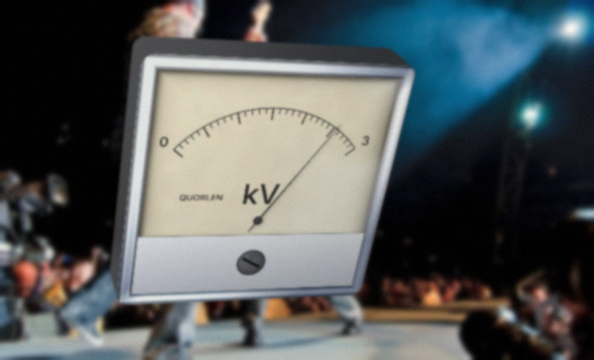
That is 2.5 kV
